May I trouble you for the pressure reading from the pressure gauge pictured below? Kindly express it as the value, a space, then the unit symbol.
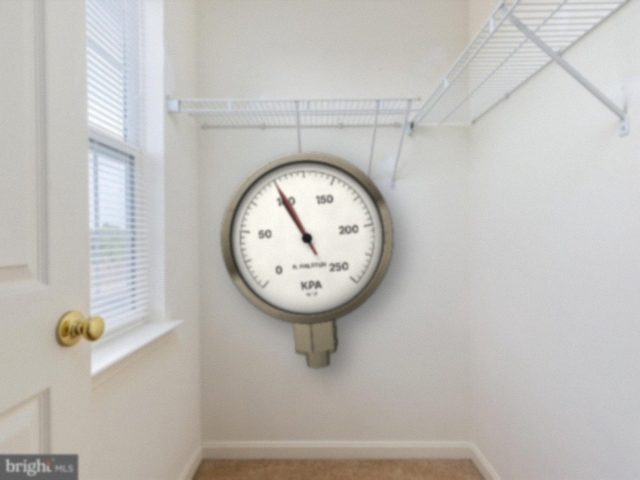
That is 100 kPa
